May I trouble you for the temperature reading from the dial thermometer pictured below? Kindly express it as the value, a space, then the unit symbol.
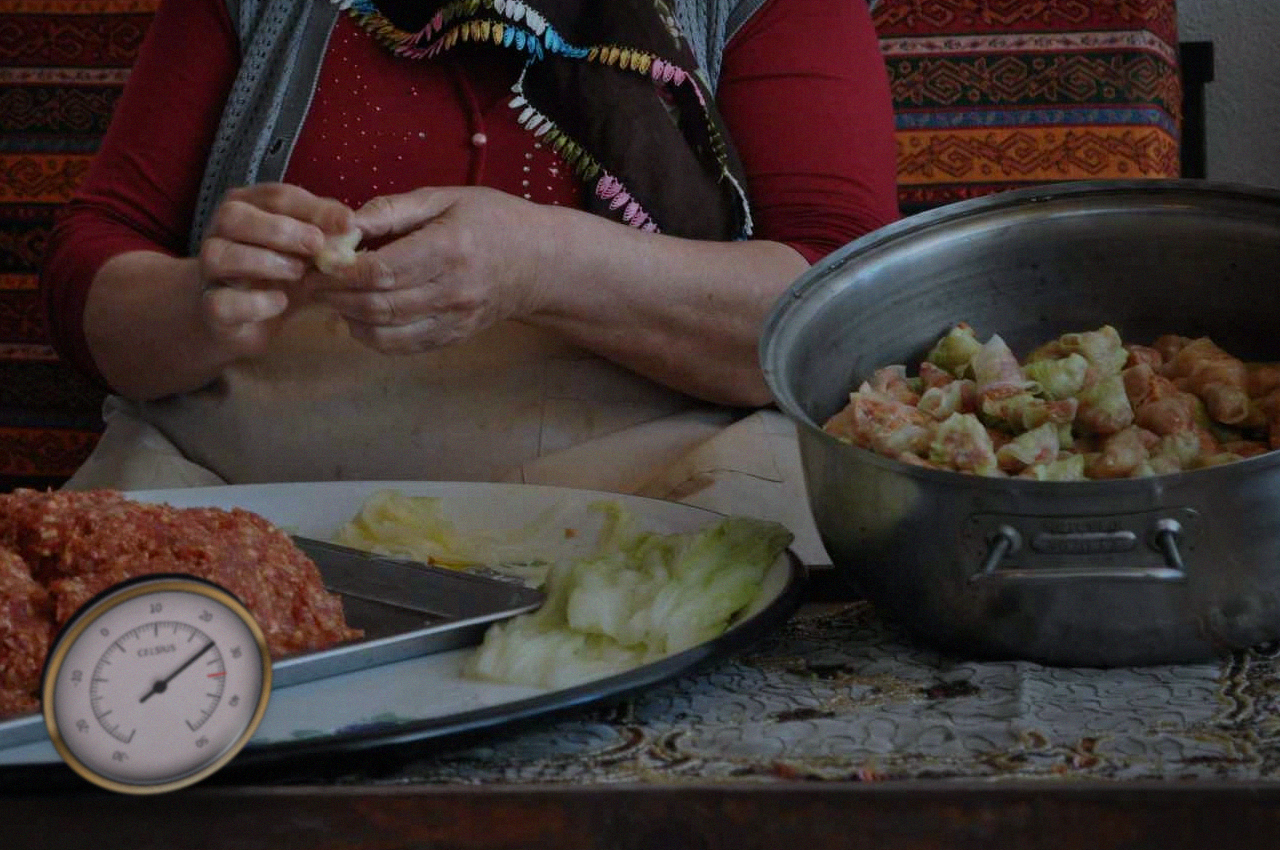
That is 25 °C
